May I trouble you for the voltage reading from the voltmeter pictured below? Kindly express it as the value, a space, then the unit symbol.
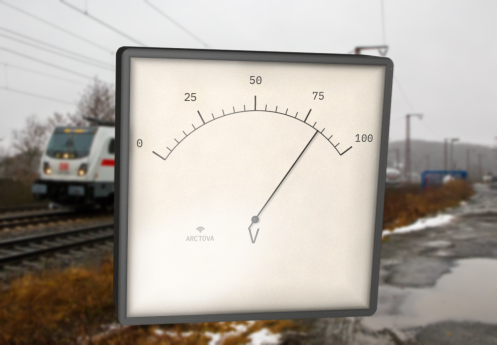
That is 82.5 V
